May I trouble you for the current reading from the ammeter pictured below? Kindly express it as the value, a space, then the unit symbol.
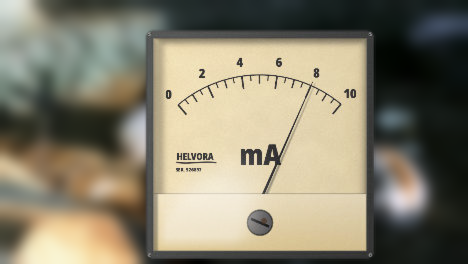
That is 8 mA
